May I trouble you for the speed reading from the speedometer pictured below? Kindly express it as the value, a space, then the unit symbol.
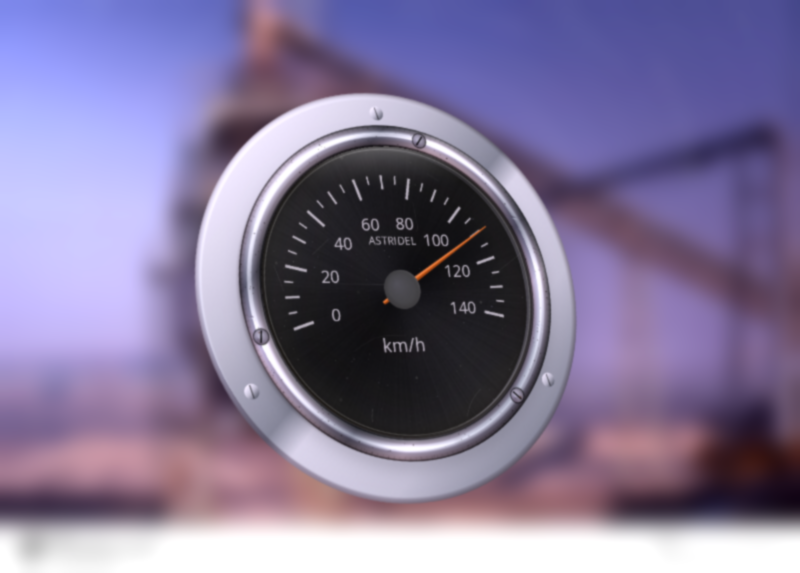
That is 110 km/h
